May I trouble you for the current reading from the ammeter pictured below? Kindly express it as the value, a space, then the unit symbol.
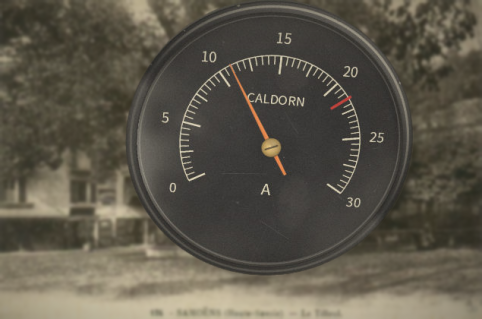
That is 11 A
